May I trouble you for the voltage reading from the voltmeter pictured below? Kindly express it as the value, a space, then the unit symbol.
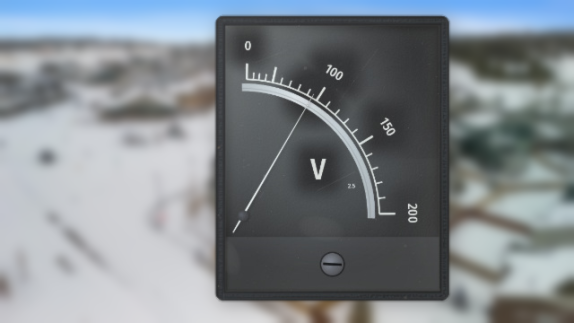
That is 95 V
